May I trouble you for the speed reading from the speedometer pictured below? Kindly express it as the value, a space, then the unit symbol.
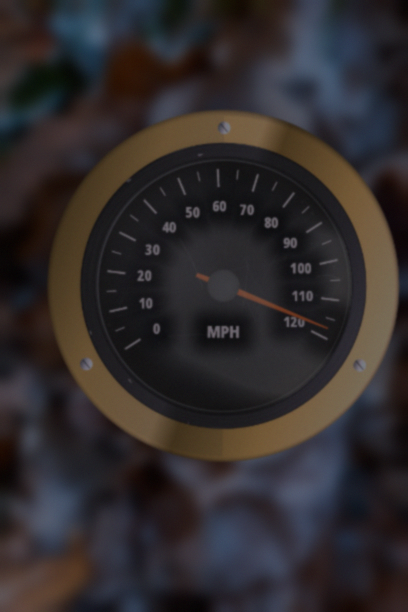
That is 117.5 mph
